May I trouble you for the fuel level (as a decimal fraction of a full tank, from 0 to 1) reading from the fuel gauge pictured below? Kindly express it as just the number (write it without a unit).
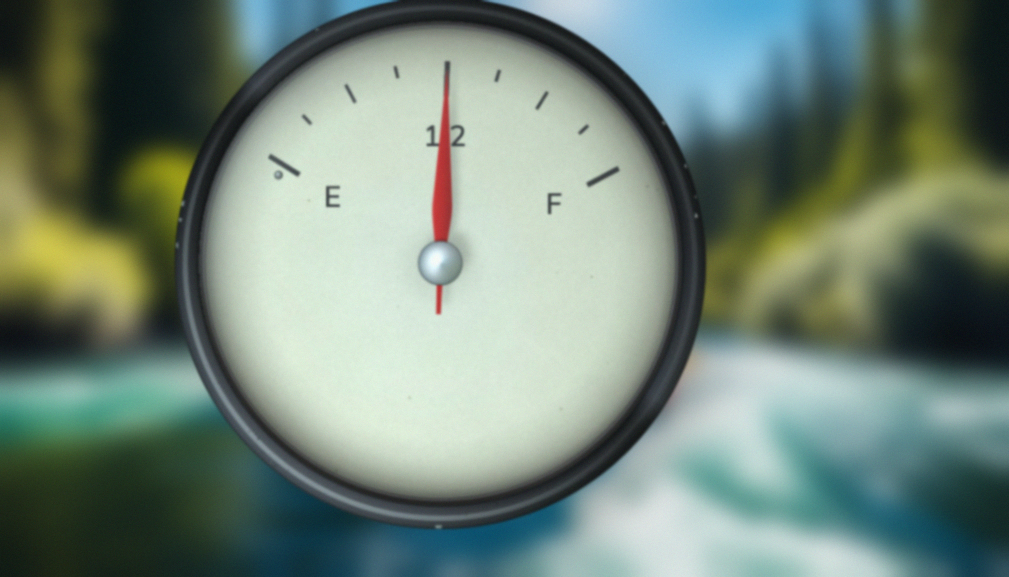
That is 0.5
